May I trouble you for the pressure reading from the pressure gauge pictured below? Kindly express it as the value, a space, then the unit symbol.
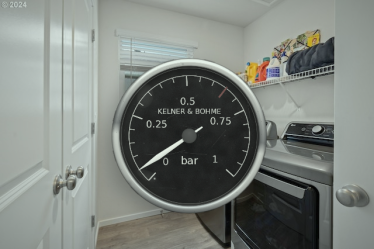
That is 0.05 bar
